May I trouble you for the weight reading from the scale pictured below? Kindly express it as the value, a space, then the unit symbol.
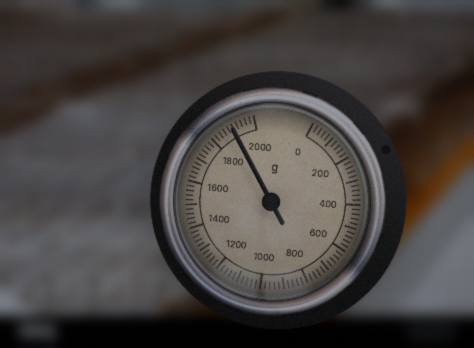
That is 1900 g
